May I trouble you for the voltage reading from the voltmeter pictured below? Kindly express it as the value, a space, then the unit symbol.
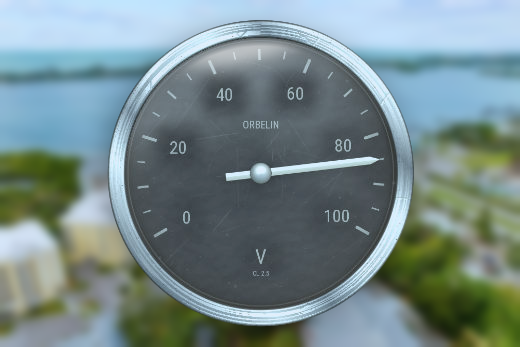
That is 85 V
